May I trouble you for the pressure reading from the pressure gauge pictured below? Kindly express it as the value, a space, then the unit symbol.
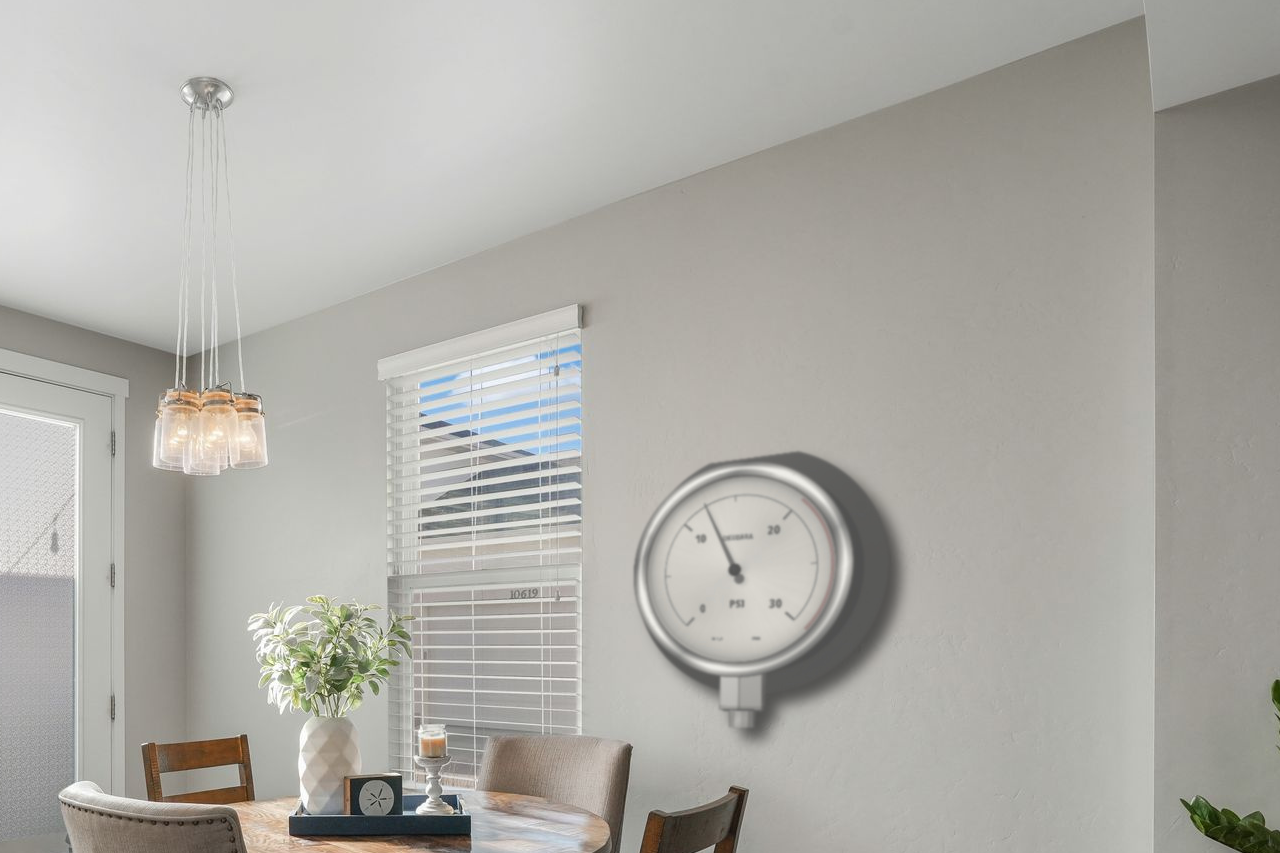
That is 12.5 psi
